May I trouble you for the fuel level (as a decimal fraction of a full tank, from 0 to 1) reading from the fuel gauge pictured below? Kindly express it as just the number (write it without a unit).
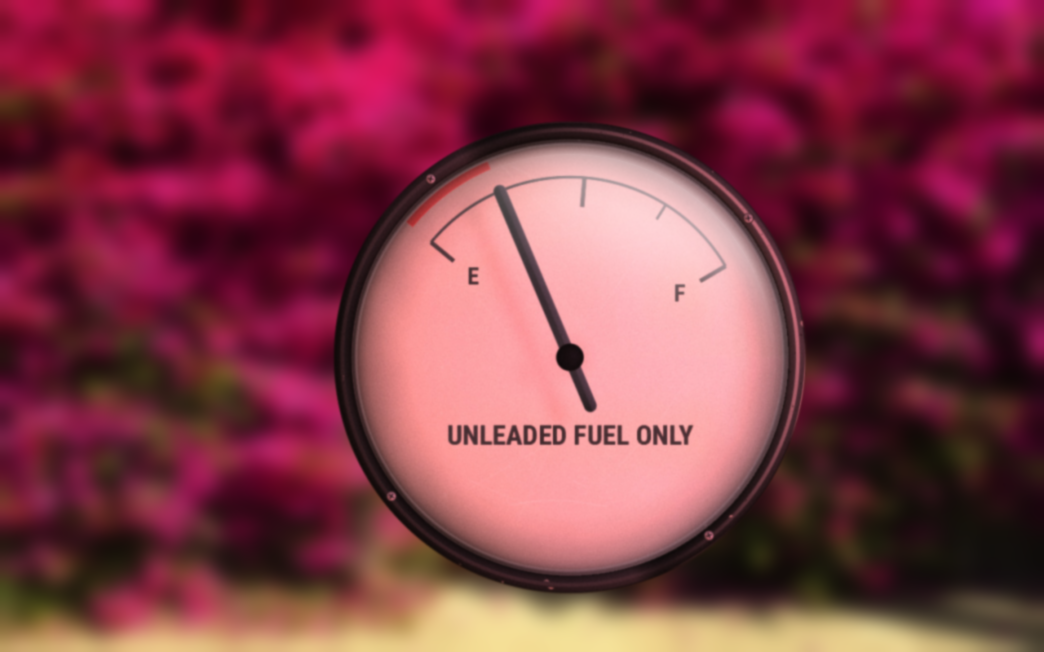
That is 0.25
